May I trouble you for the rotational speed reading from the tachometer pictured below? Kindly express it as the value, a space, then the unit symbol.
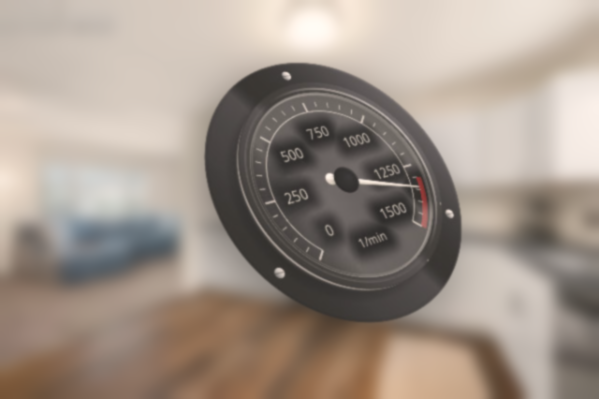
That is 1350 rpm
